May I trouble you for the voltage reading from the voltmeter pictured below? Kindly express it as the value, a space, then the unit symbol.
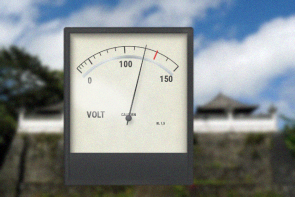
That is 120 V
